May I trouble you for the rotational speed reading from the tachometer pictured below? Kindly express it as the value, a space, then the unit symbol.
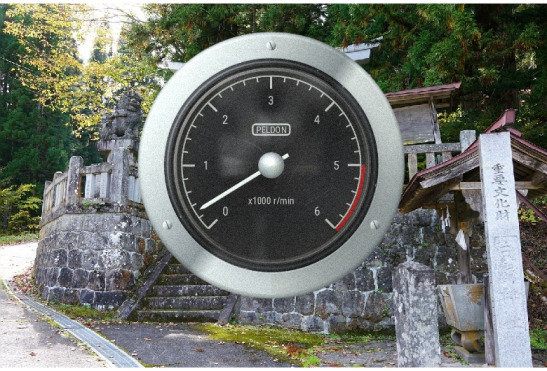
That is 300 rpm
